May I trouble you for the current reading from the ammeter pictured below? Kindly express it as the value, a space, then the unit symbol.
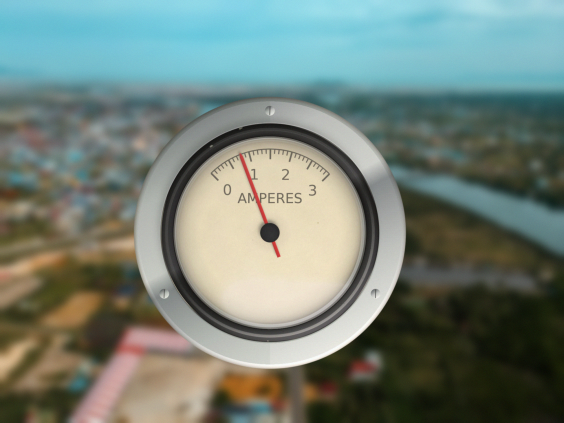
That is 0.8 A
